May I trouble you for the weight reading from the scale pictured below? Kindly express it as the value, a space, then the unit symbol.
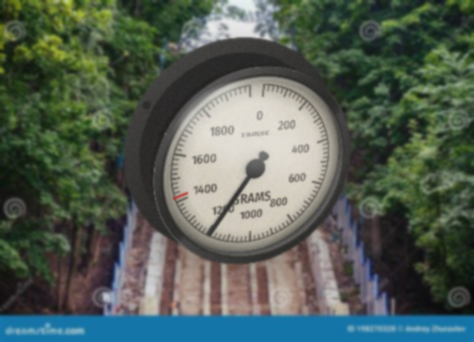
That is 1200 g
